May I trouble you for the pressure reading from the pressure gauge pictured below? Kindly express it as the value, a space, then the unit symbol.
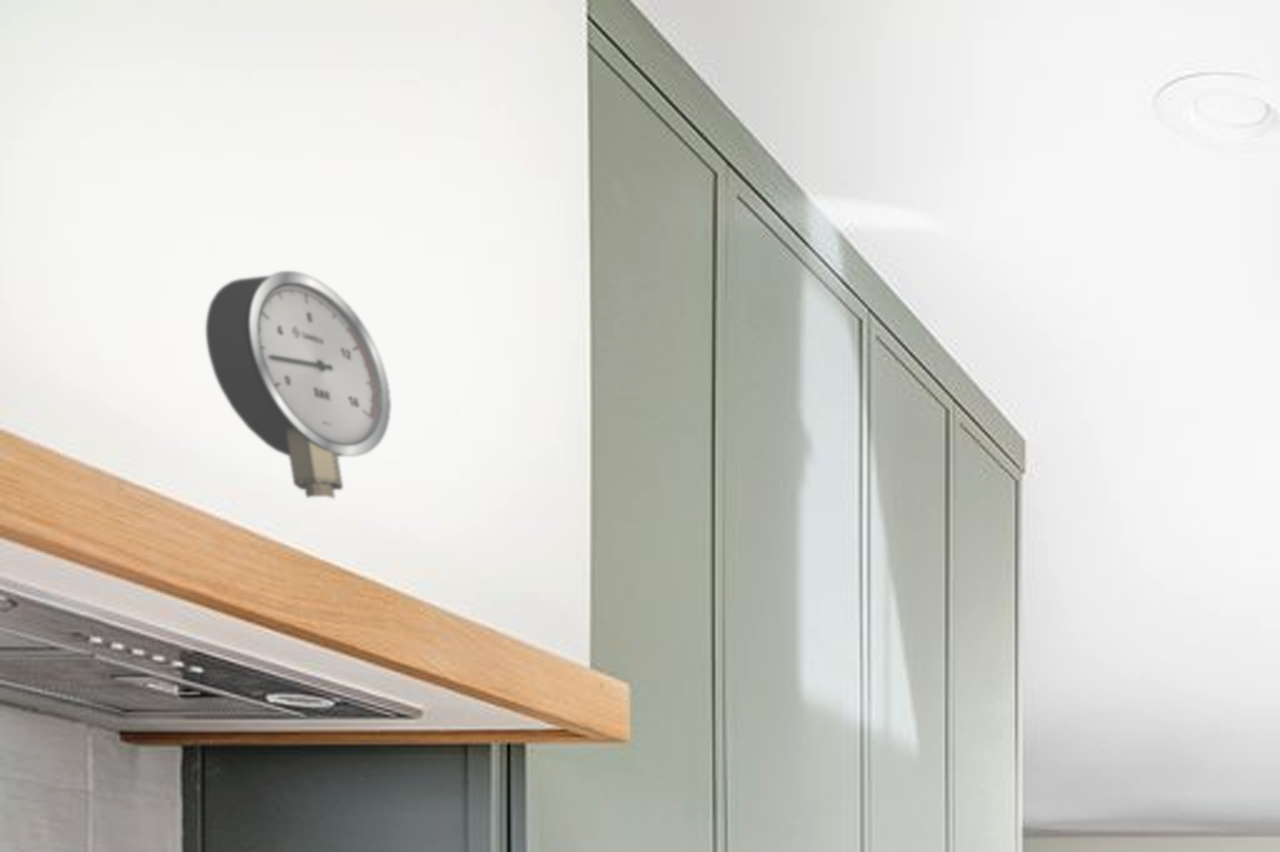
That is 1.5 bar
